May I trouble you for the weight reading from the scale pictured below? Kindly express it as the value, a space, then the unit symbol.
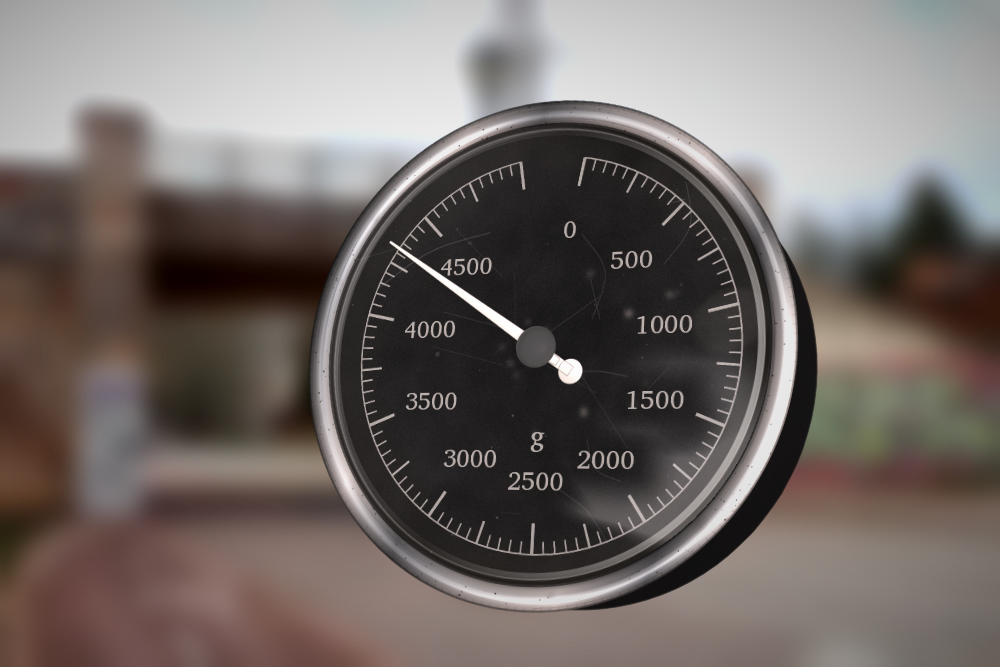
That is 4325 g
